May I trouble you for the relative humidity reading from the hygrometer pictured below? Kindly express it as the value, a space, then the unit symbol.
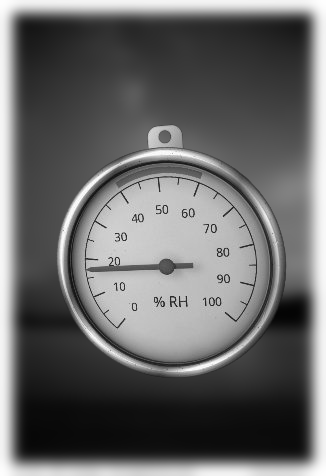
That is 17.5 %
